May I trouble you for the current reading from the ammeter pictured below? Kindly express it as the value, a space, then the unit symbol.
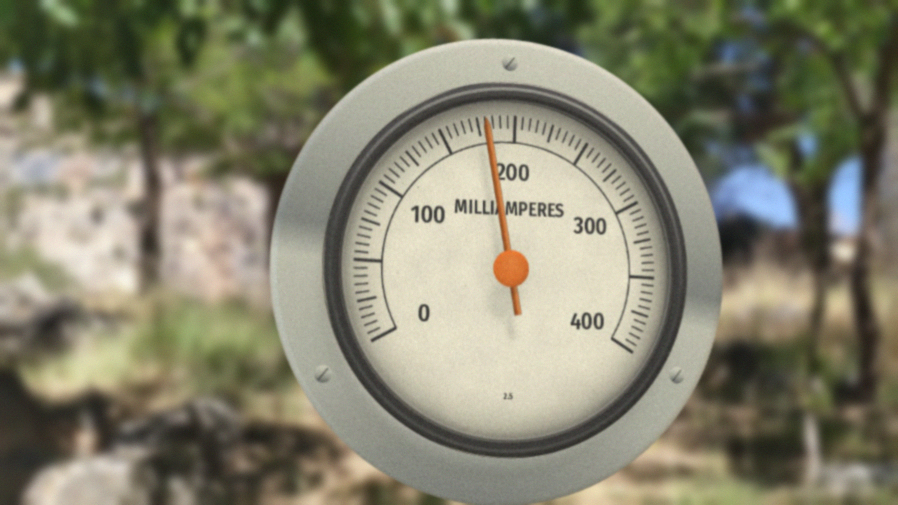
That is 180 mA
